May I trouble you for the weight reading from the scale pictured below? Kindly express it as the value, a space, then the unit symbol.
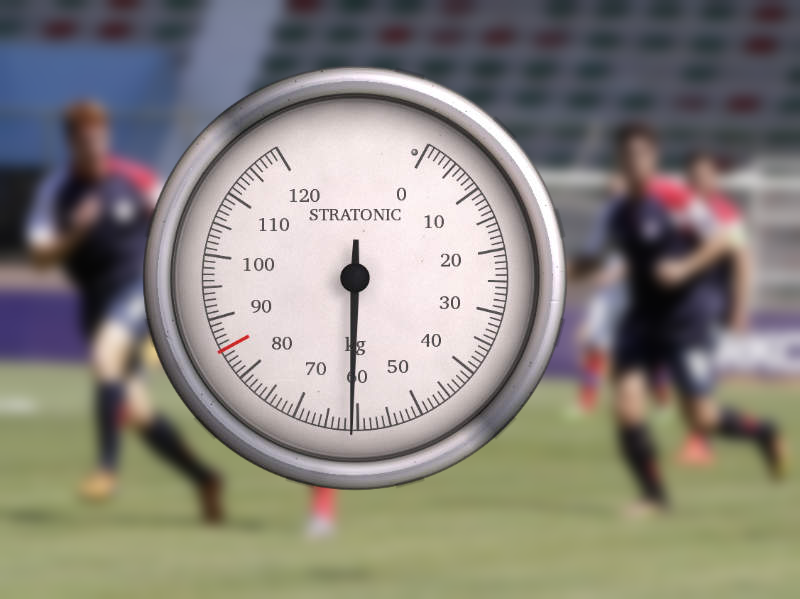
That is 61 kg
